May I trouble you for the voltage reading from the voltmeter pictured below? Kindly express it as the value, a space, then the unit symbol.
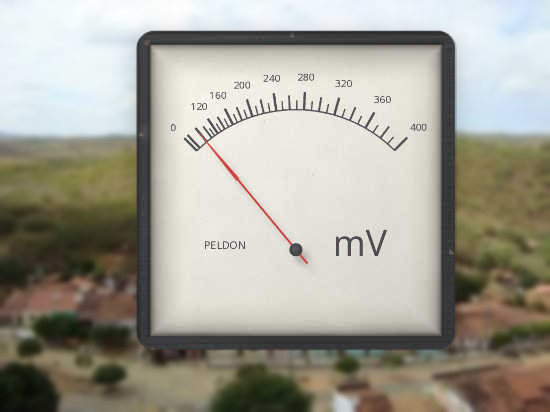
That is 80 mV
